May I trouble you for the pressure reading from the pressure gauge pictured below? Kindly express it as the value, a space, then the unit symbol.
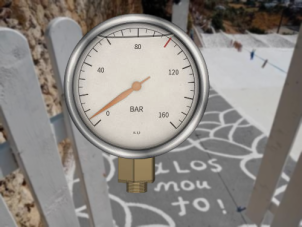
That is 5 bar
